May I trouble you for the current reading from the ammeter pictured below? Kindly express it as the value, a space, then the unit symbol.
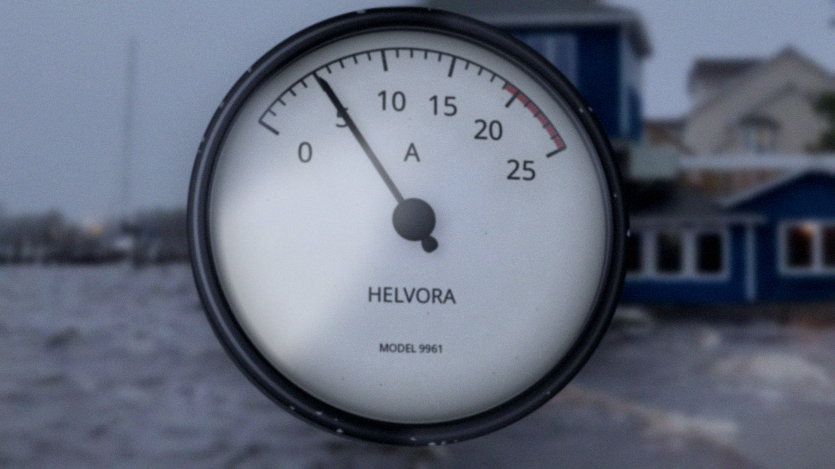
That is 5 A
